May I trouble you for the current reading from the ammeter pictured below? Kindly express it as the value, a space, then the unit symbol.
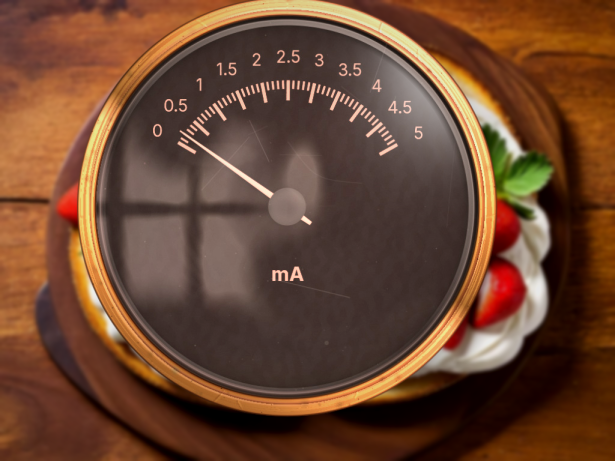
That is 0.2 mA
